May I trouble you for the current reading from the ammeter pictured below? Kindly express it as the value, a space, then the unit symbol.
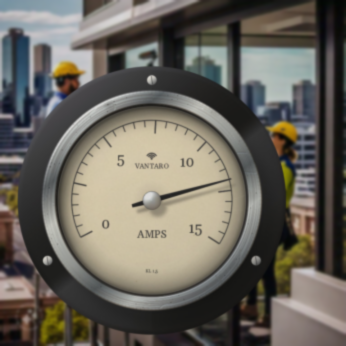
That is 12 A
